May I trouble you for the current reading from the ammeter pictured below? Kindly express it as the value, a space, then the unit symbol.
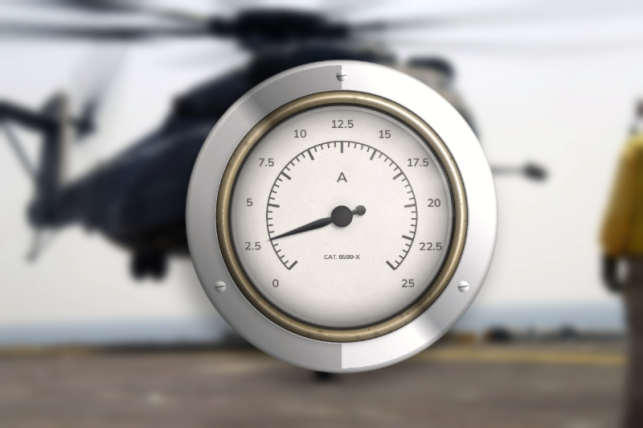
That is 2.5 A
